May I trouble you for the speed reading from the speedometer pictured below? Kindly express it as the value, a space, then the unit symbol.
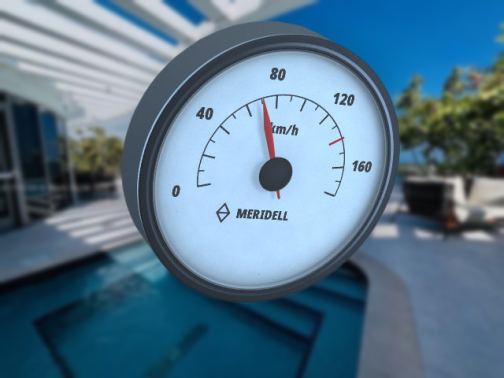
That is 70 km/h
